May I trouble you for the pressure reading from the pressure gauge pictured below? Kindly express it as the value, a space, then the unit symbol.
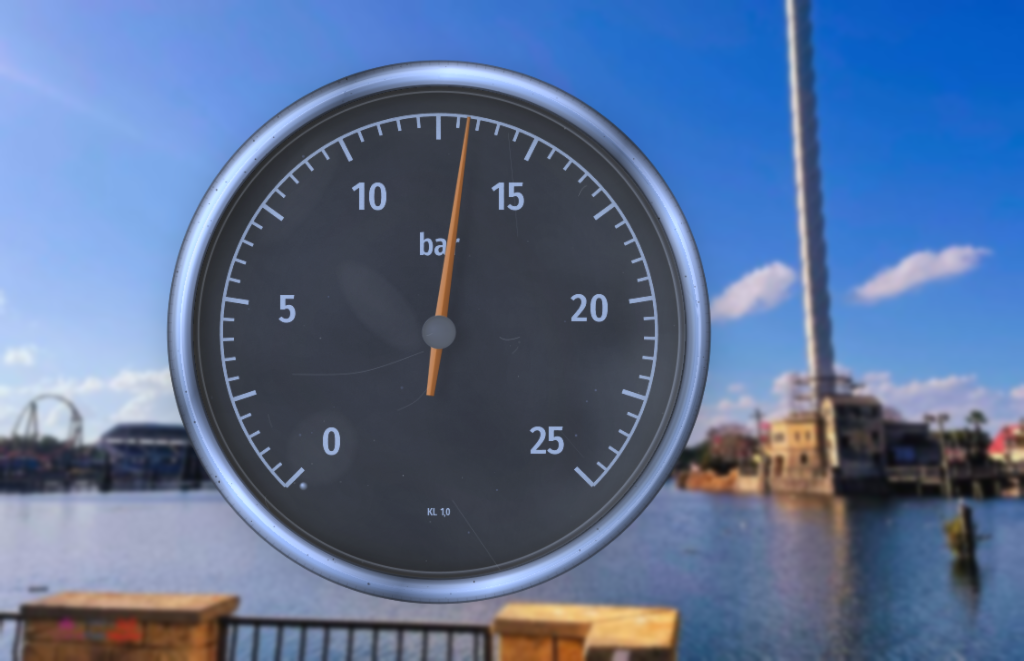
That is 13.25 bar
